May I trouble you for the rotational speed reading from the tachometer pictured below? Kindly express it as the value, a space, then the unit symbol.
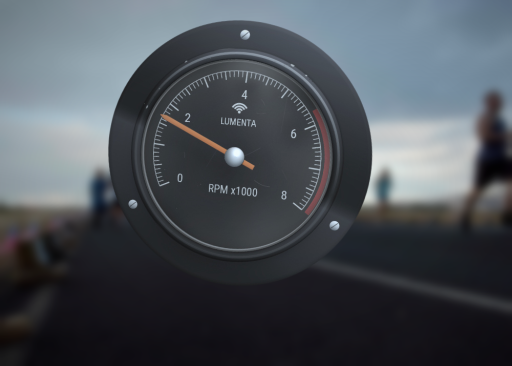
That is 1700 rpm
